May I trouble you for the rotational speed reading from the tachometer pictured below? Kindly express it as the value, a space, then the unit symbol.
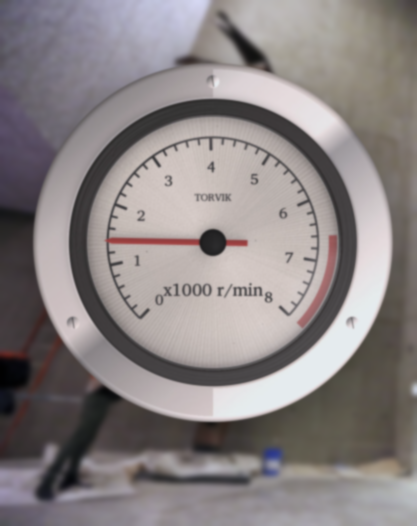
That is 1400 rpm
